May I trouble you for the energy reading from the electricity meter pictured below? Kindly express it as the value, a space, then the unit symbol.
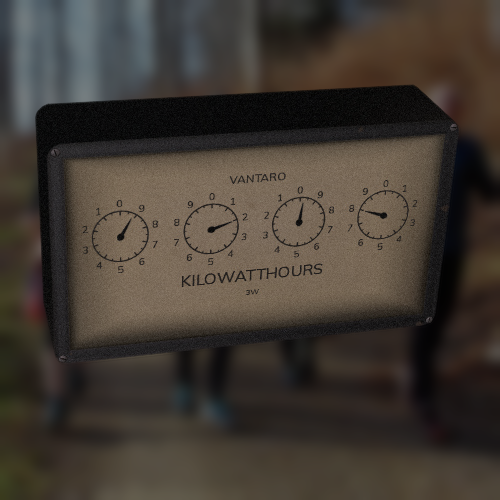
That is 9198 kWh
